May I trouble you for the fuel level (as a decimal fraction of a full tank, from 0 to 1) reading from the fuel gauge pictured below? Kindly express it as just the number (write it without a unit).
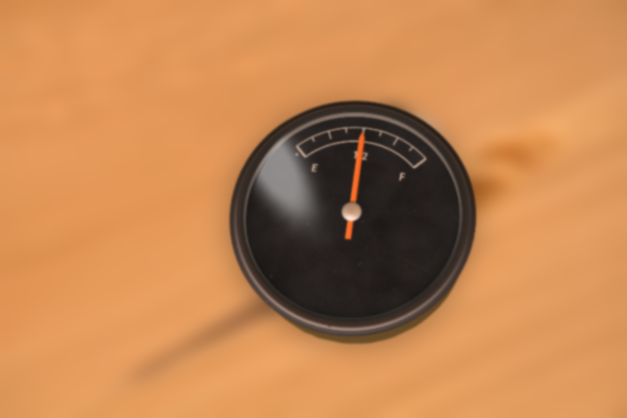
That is 0.5
